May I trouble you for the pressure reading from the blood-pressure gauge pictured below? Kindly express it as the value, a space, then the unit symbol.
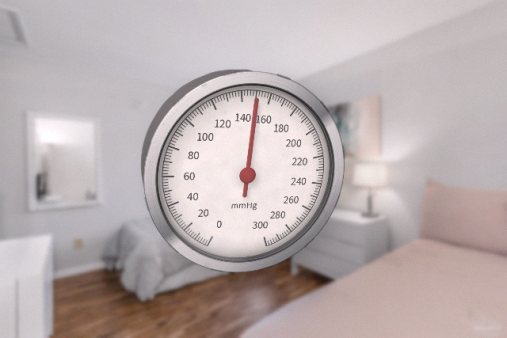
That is 150 mmHg
